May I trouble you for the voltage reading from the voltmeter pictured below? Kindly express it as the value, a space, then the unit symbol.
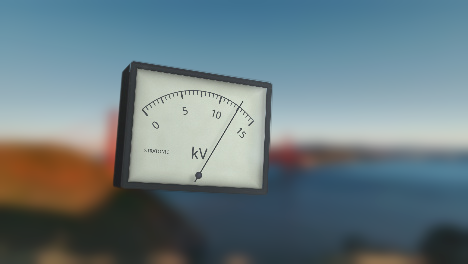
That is 12.5 kV
